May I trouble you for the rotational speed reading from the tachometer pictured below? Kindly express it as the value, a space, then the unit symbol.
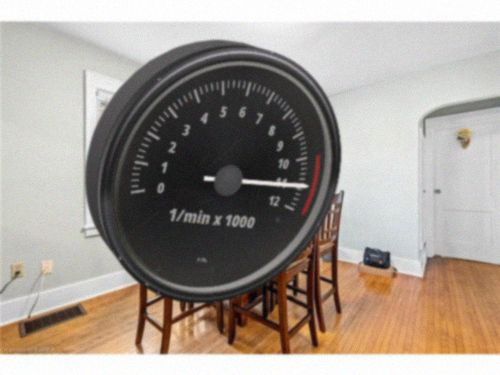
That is 11000 rpm
